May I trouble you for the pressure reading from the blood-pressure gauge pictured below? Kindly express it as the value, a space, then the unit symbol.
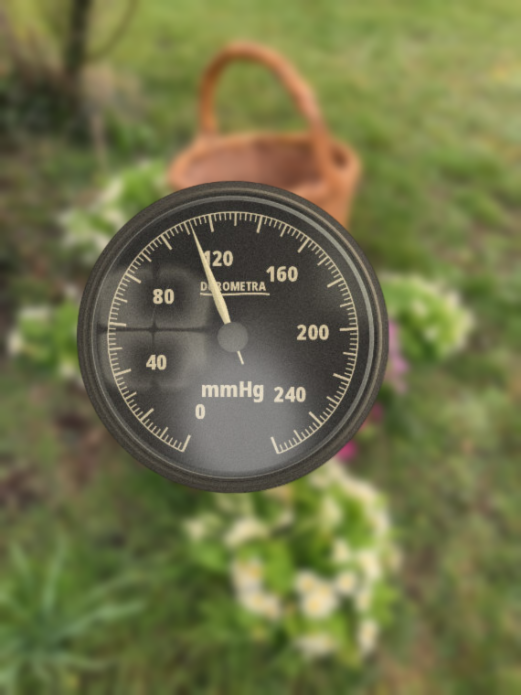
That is 112 mmHg
